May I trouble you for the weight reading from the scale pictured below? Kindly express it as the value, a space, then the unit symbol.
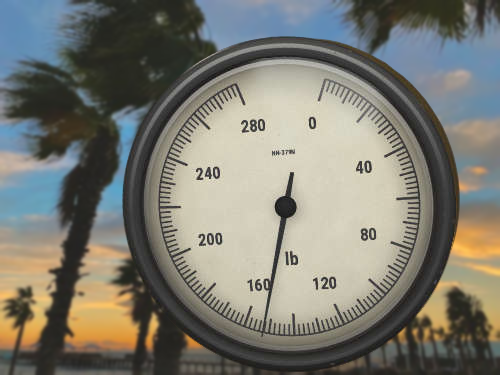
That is 152 lb
